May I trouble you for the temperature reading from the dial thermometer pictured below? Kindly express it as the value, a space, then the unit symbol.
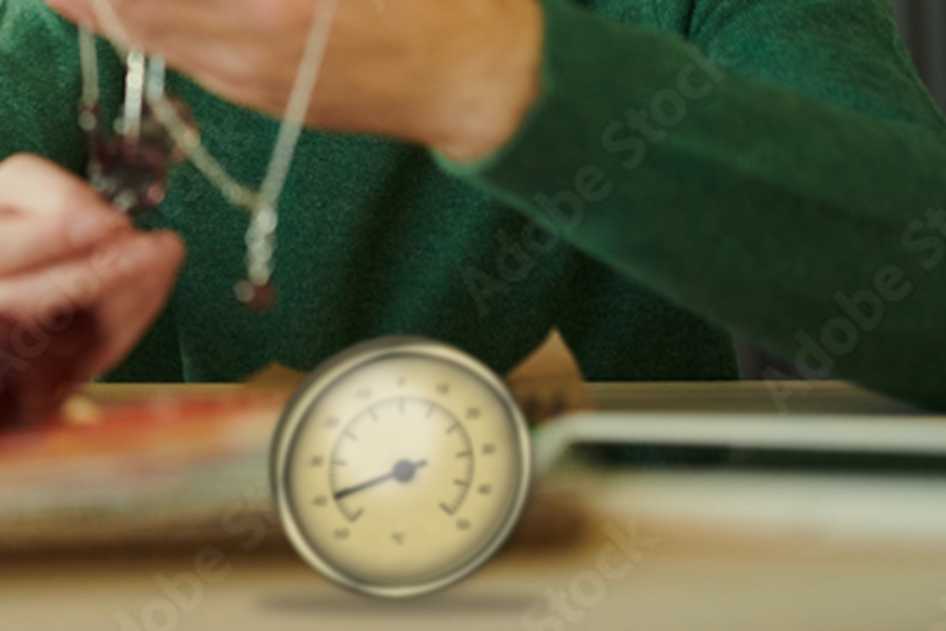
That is -40 °C
